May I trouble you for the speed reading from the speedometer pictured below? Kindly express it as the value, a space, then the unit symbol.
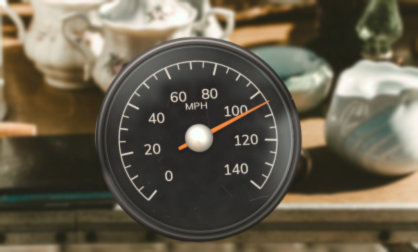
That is 105 mph
